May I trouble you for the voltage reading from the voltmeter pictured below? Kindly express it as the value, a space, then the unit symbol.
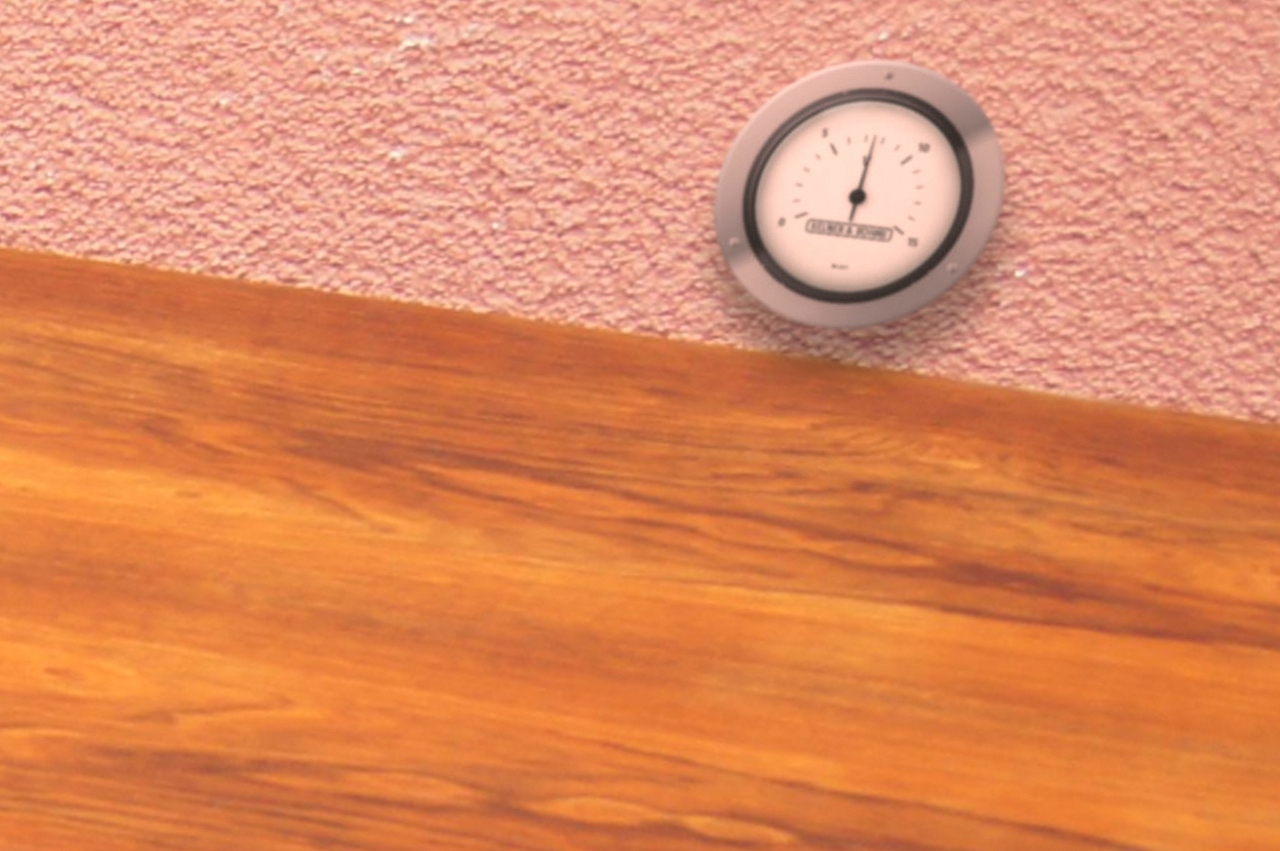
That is 7.5 V
